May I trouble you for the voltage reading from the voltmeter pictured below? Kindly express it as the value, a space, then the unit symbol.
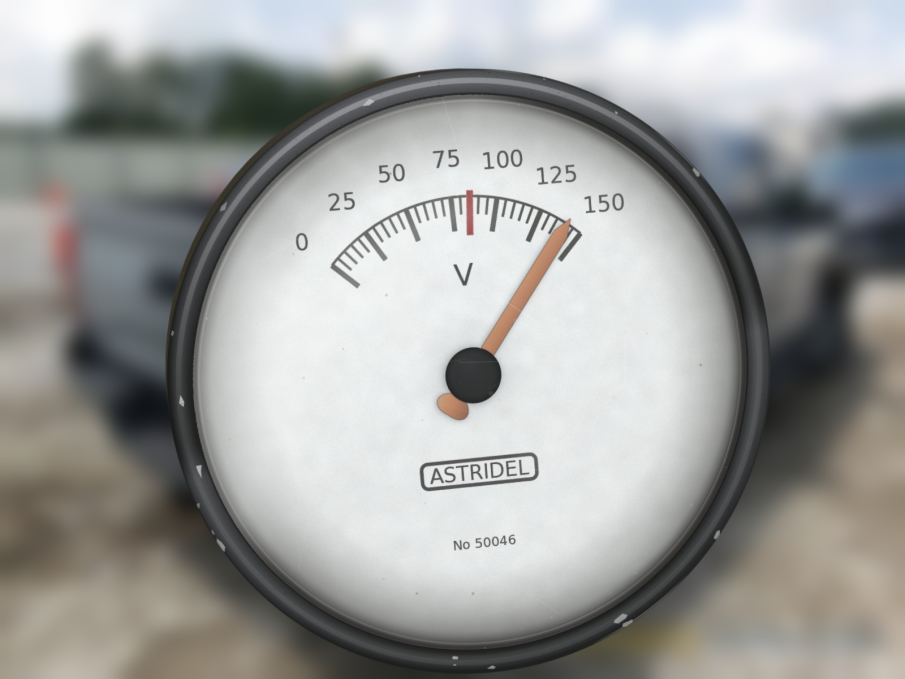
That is 140 V
